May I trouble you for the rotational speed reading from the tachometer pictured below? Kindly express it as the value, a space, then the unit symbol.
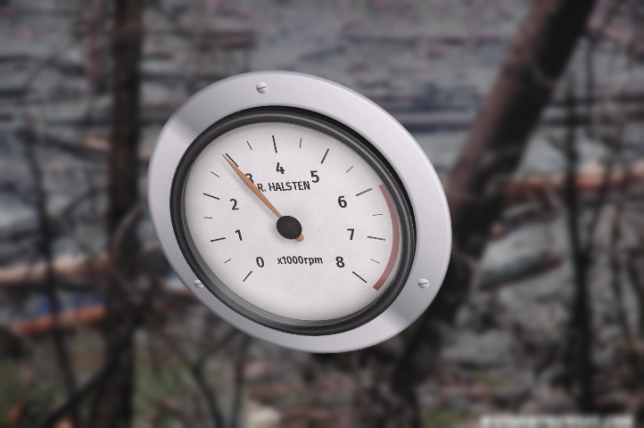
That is 3000 rpm
